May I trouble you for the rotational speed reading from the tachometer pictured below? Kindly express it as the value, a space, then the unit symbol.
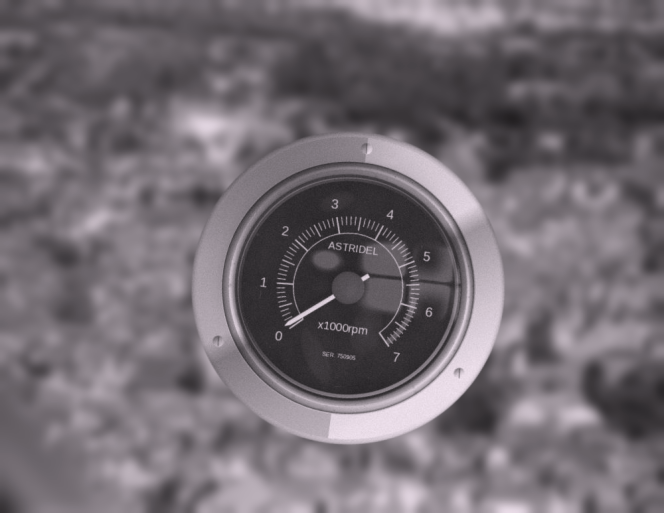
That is 100 rpm
